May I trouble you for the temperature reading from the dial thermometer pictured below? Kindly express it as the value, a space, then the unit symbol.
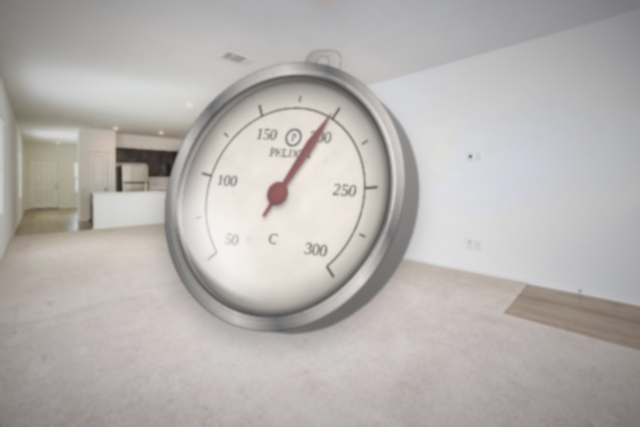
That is 200 °C
